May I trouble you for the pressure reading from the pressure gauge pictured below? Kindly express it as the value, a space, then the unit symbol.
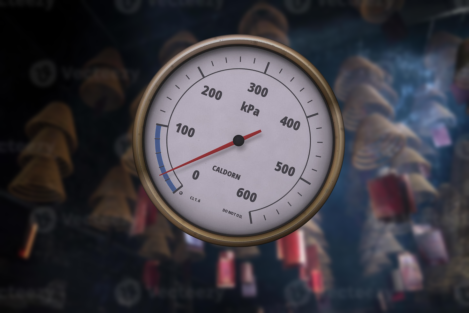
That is 30 kPa
